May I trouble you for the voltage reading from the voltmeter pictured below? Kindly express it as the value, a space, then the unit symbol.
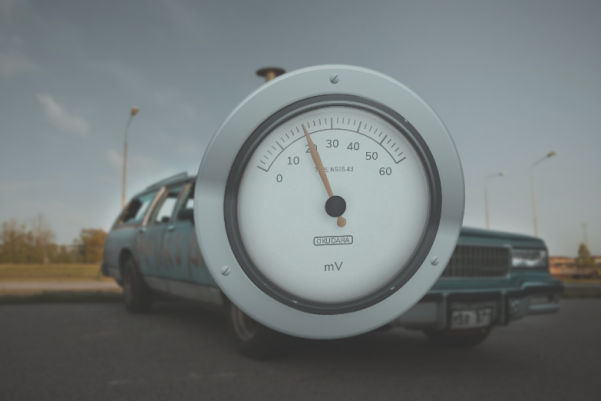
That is 20 mV
